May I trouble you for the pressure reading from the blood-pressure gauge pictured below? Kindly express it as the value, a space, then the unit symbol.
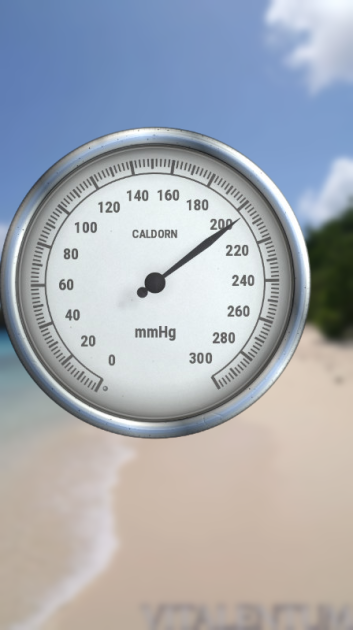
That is 204 mmHg
